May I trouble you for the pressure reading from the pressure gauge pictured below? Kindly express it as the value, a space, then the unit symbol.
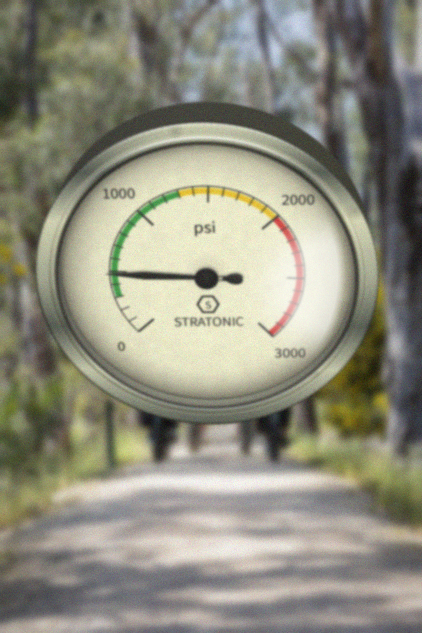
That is 500 psi
